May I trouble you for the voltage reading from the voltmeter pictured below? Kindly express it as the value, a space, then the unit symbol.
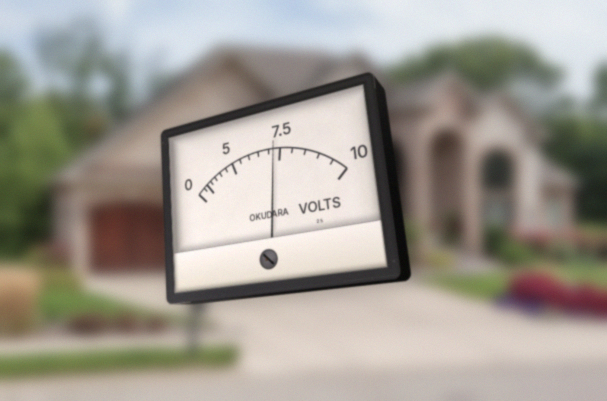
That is 7.25 V
